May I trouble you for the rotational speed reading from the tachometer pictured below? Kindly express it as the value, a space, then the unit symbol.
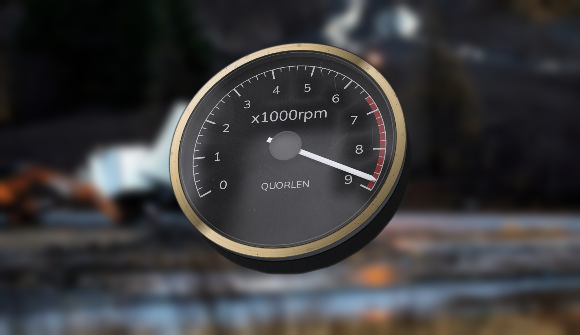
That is 8800 rpm
